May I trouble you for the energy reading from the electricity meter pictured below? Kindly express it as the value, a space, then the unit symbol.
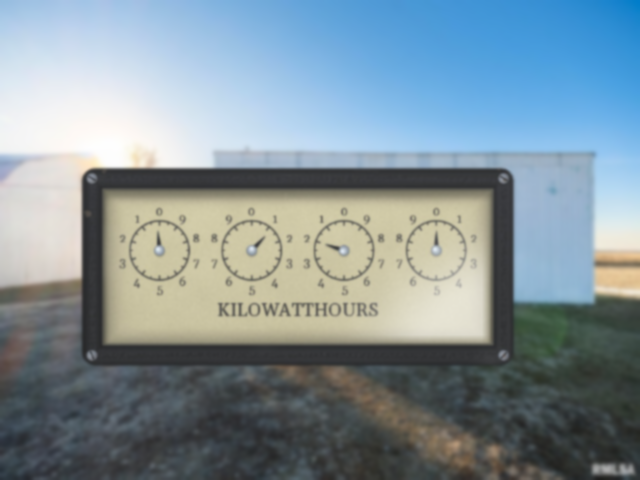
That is 120 kWh
